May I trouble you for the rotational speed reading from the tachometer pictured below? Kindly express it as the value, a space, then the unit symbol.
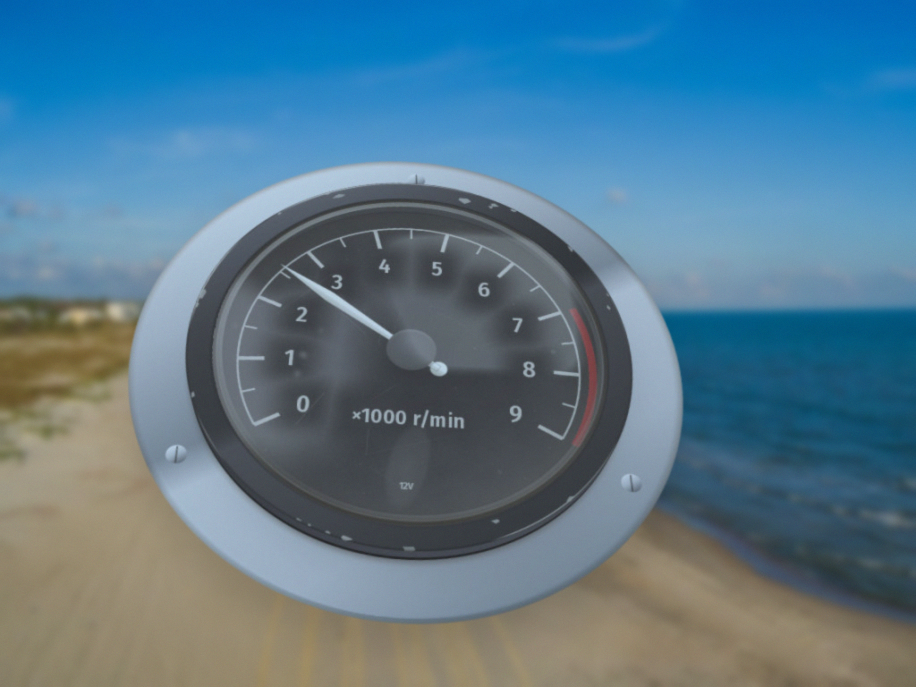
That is 2500 rpm
